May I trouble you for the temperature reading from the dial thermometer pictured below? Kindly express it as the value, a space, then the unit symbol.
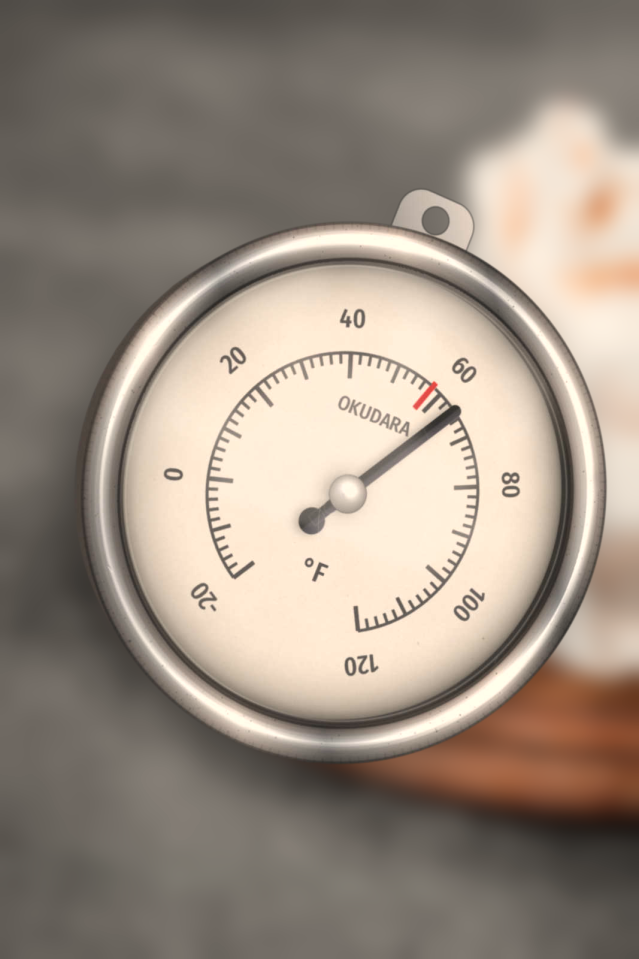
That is 64 °F
